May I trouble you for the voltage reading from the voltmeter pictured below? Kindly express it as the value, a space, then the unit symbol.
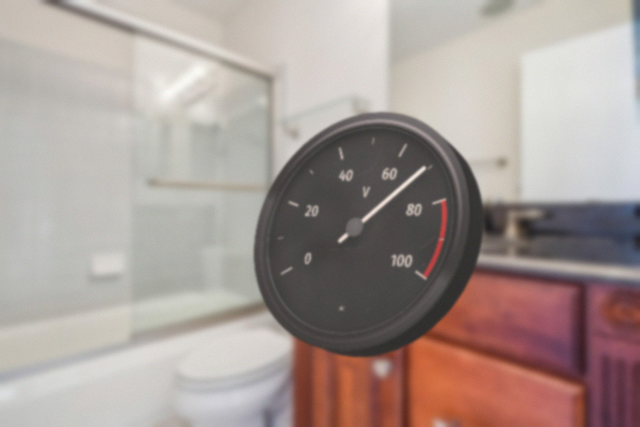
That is 70 V
